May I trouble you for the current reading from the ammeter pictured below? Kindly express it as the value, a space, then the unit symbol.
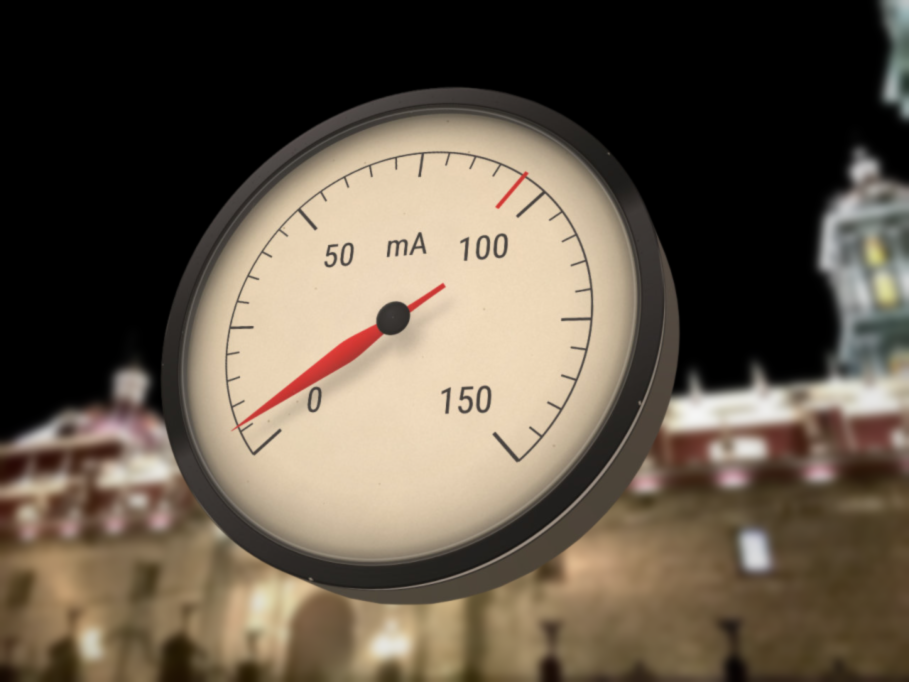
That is 5 mA
